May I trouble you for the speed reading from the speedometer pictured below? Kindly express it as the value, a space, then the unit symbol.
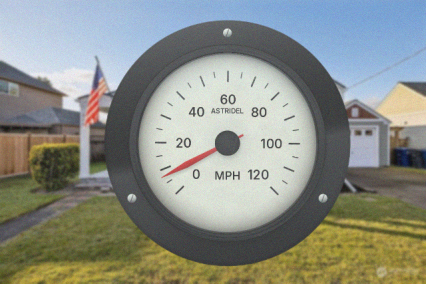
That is 7.5 mph
